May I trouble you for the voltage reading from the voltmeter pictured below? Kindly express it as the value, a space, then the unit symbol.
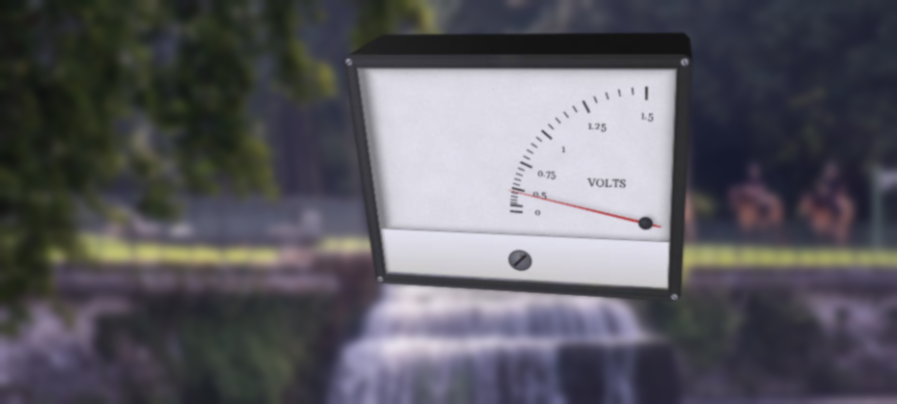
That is 0.5 V
